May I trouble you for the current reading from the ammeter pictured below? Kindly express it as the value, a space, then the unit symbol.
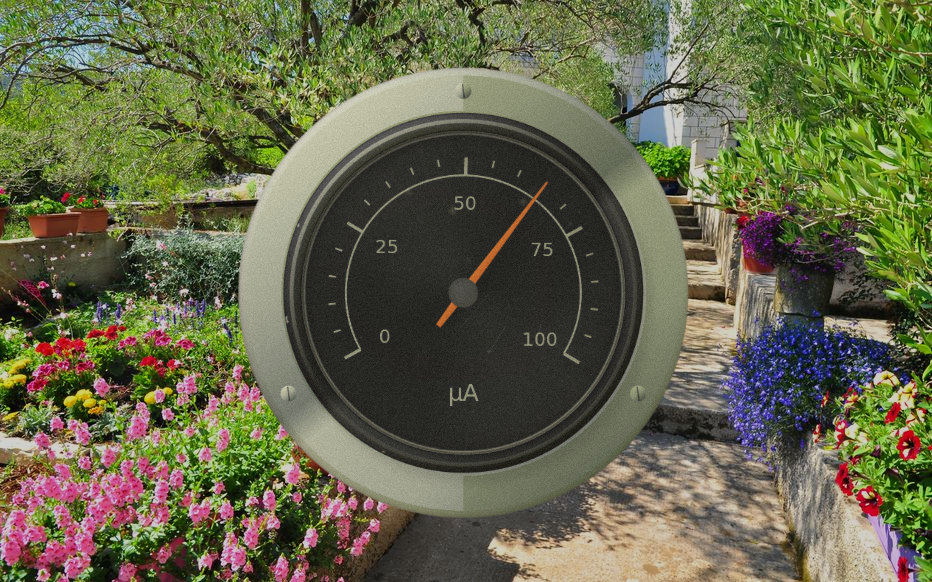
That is 65 µA
